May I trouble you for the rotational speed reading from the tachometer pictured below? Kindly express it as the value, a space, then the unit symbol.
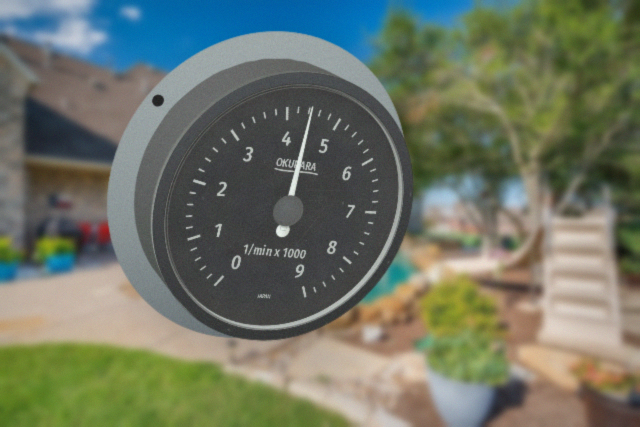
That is 4400 rpm
